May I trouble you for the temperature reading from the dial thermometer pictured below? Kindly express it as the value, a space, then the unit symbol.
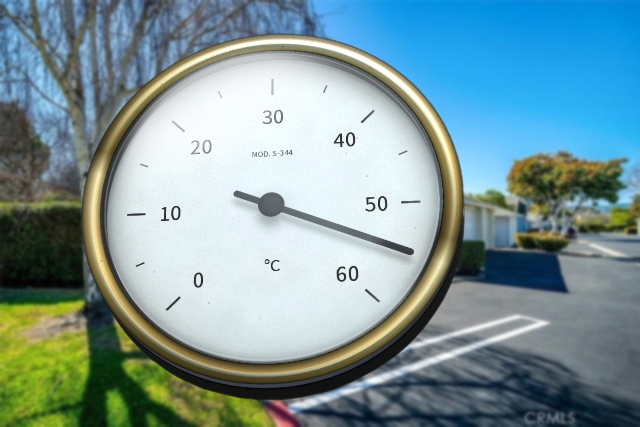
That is 55 °C
